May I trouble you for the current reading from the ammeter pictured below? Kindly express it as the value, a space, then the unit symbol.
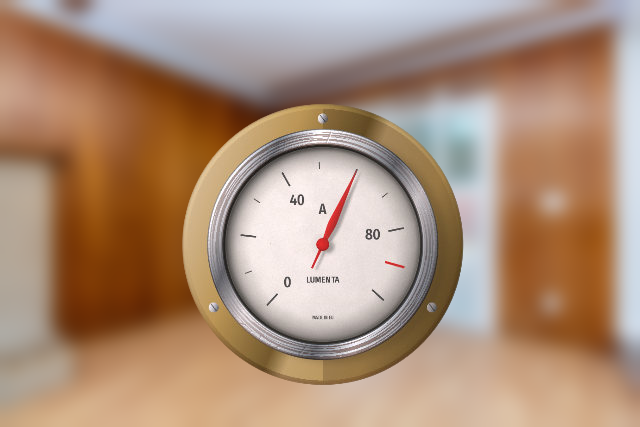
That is 60 A
